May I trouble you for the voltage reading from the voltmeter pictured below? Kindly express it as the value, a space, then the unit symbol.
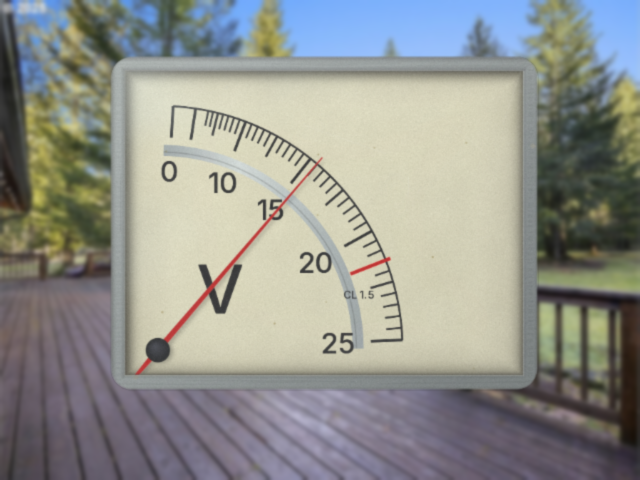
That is 15.5 V
